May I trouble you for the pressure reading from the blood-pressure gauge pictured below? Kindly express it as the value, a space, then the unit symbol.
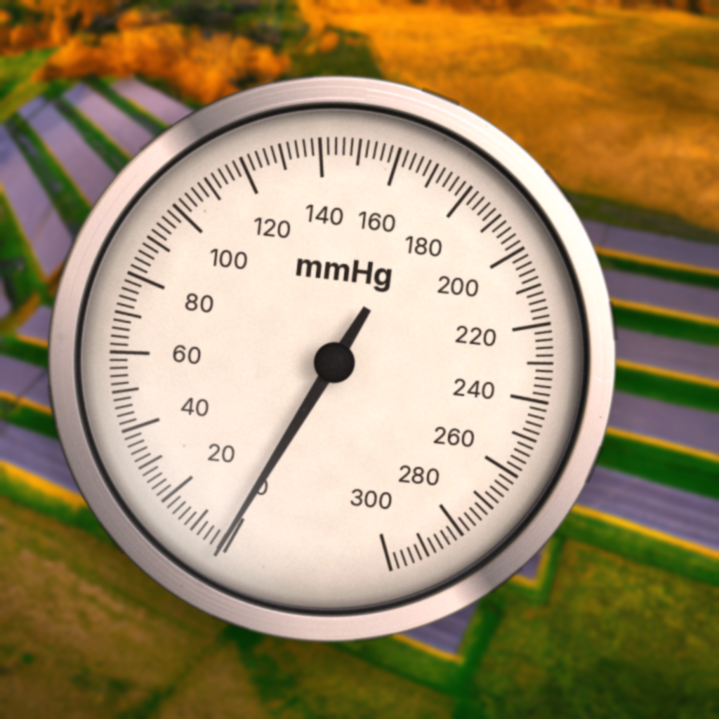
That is 2 mmHg
